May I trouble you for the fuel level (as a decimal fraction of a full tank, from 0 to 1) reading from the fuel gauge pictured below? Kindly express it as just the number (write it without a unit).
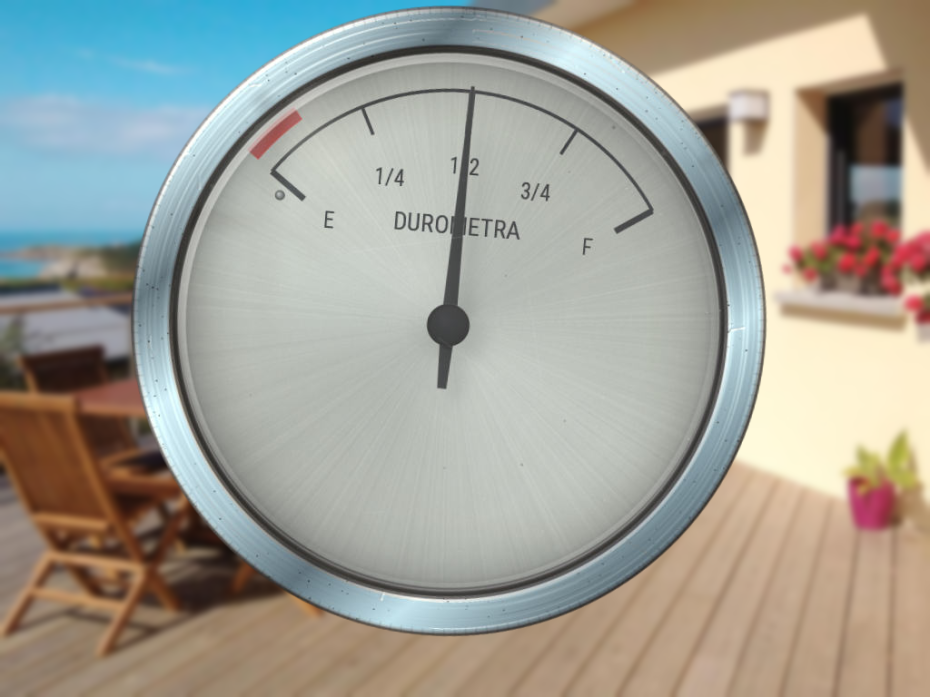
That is 0.5
